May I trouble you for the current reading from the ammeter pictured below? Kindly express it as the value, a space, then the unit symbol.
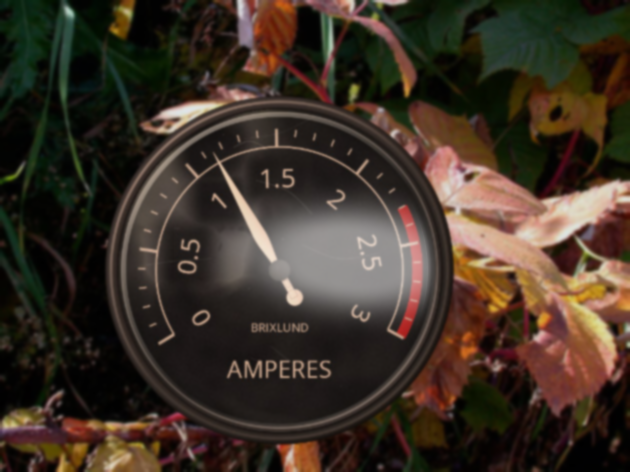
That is 1.15 A
